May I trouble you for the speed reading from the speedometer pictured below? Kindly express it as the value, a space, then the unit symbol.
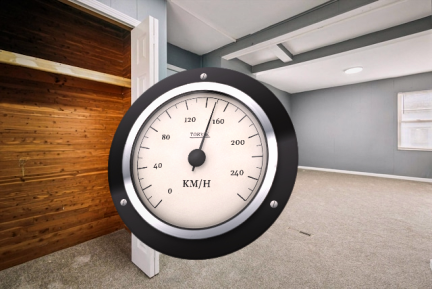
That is 150 km/h
